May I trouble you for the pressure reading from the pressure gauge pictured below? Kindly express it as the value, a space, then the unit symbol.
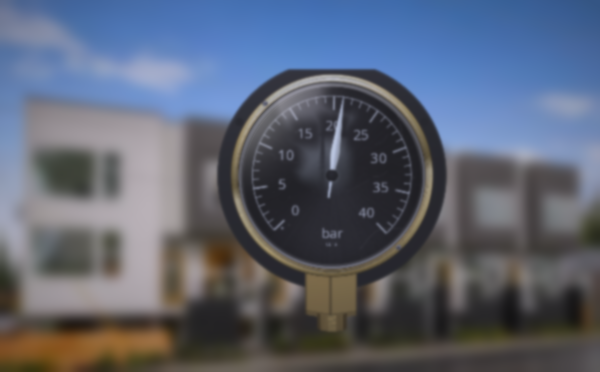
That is 21 bar
